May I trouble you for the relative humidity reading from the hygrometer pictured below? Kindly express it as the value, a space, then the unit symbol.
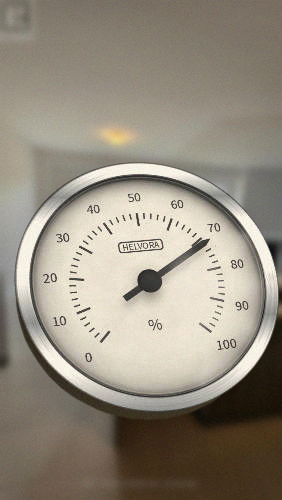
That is 72 %
